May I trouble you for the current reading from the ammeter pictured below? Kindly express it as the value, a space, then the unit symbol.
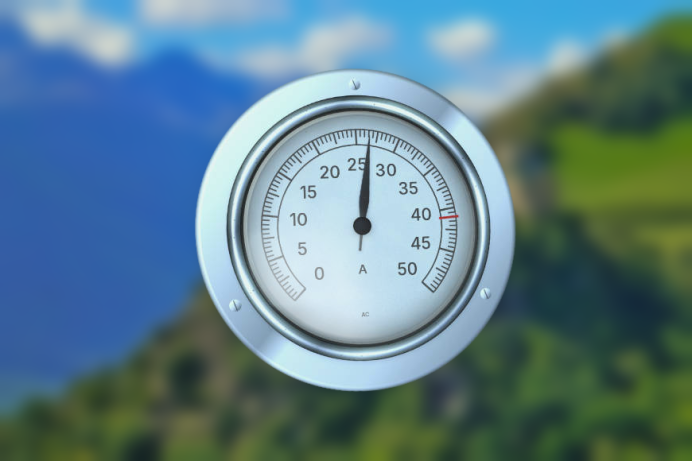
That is 26.5 A
